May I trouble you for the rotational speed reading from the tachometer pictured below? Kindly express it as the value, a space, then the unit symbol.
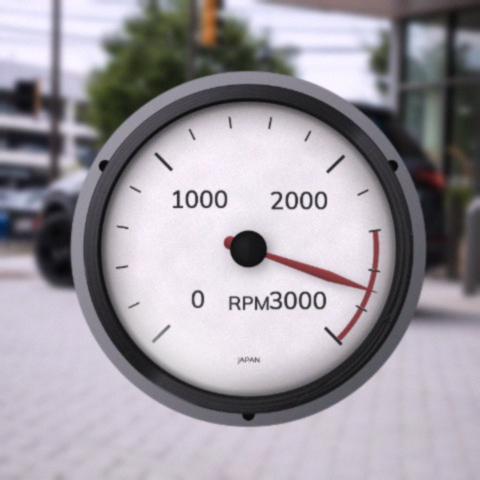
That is 2700 rpm
